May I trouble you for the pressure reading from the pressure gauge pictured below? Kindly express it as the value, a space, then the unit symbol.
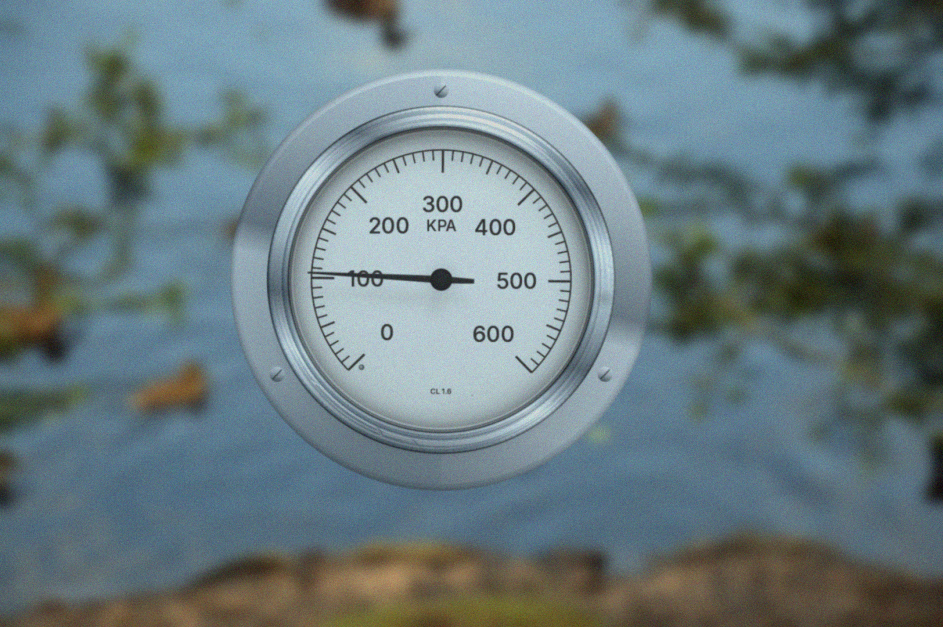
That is 105 kPa
